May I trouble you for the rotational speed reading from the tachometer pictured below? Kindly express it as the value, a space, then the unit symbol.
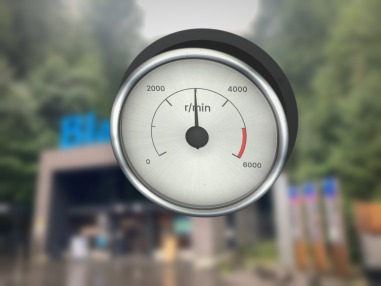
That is 3000 rpm
